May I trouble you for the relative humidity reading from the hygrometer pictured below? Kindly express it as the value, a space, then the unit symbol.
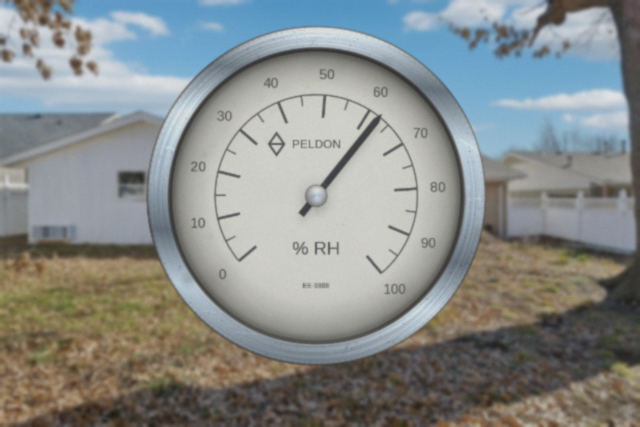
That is 62.5 %
